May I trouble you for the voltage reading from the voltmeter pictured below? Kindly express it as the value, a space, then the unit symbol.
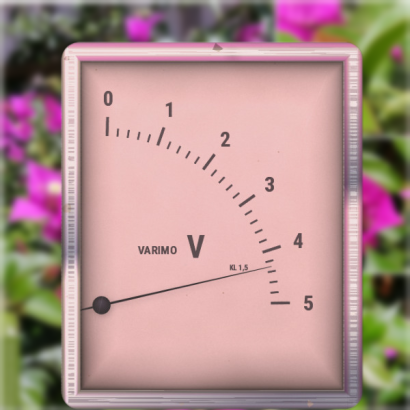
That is 4.3 V
